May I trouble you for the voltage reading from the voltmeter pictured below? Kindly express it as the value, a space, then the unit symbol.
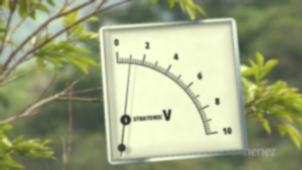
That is 1 V
